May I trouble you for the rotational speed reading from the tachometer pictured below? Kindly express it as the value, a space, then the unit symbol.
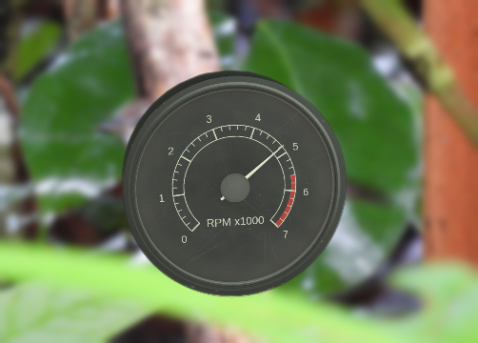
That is 4800 rpm
